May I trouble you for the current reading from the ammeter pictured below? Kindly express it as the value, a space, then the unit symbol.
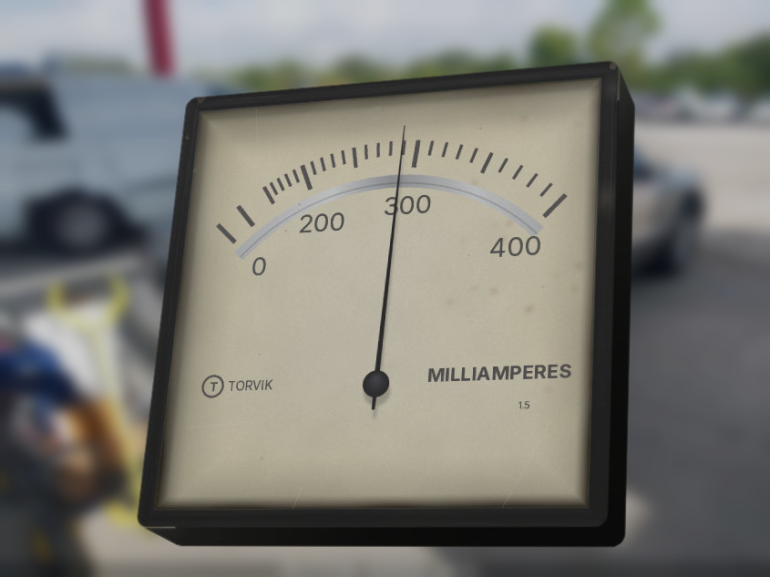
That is 290 mA
